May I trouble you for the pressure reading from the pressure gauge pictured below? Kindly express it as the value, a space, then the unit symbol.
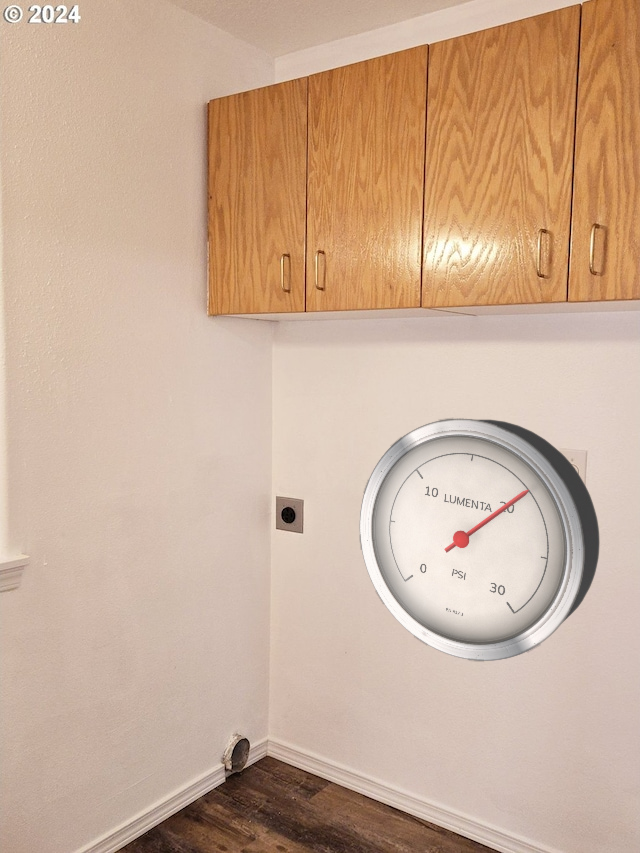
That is 20 psi
